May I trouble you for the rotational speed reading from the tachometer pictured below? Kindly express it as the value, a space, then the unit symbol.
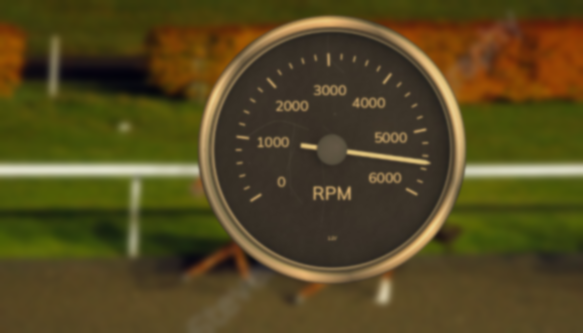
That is 5500 rpm
